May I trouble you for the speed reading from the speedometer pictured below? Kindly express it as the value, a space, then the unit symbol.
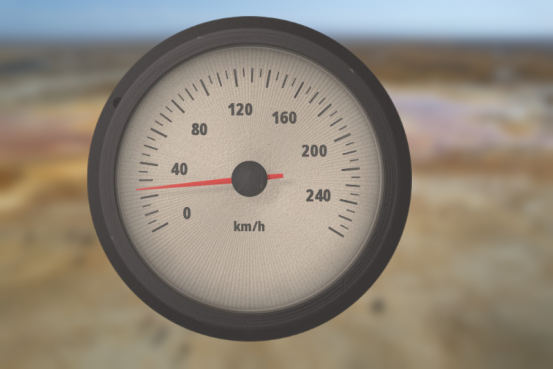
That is 25 km/h
